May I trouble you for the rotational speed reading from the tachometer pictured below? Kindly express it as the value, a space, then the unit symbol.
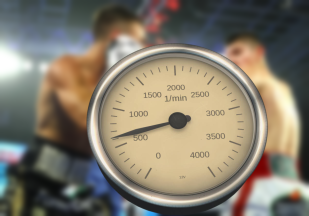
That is 600 rpm
